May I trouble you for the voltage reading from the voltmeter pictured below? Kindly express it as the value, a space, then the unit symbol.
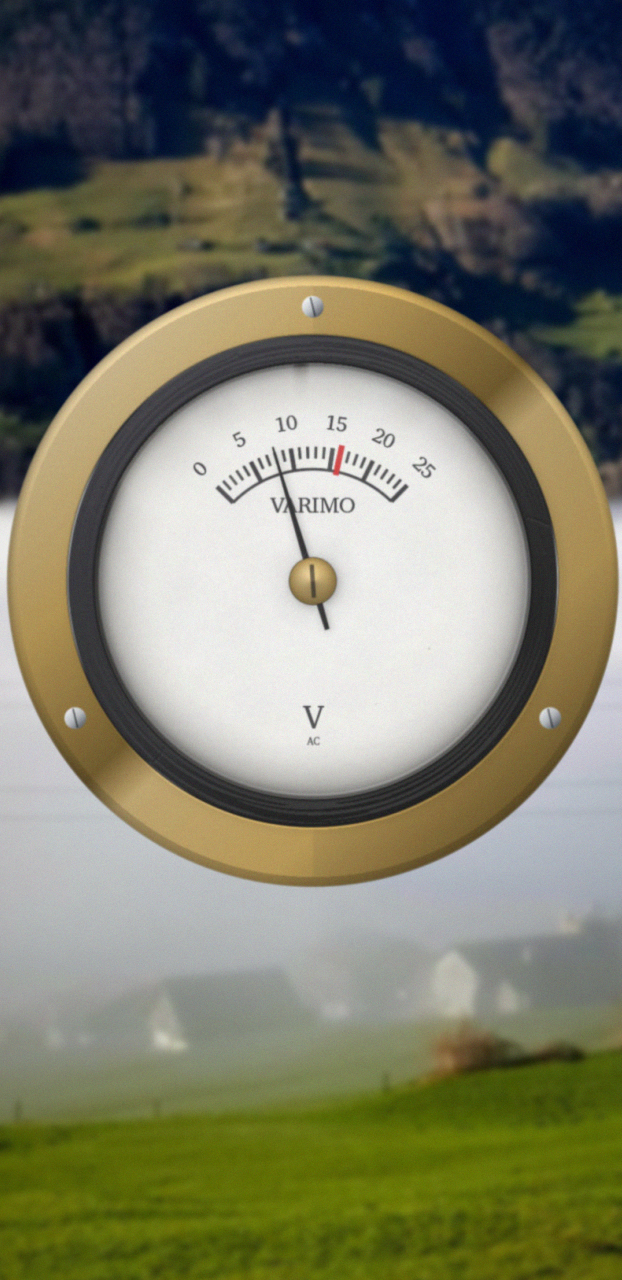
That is 8 V
